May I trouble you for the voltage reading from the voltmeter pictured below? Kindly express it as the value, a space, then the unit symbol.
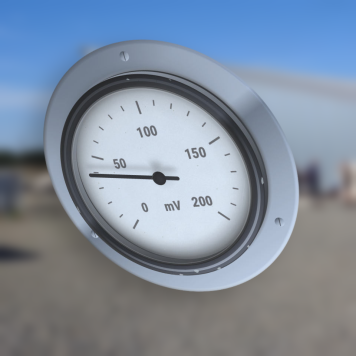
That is 40 mV
